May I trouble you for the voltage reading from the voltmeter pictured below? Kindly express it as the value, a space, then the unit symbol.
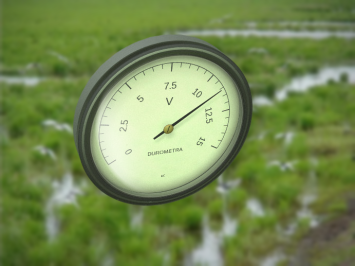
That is 11 V
